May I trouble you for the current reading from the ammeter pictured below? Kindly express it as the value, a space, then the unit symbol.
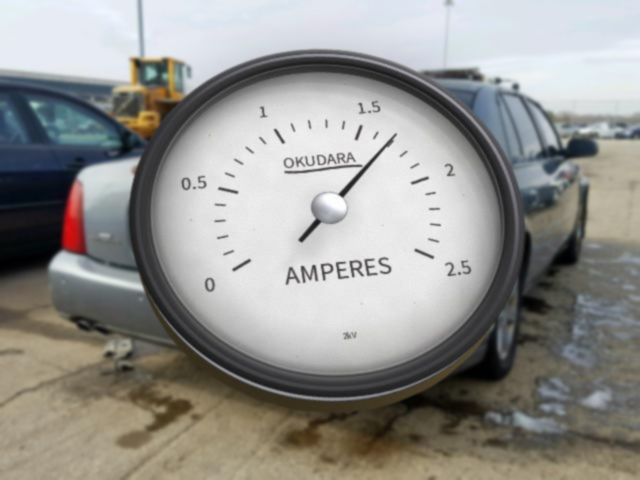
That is 1.7 A
